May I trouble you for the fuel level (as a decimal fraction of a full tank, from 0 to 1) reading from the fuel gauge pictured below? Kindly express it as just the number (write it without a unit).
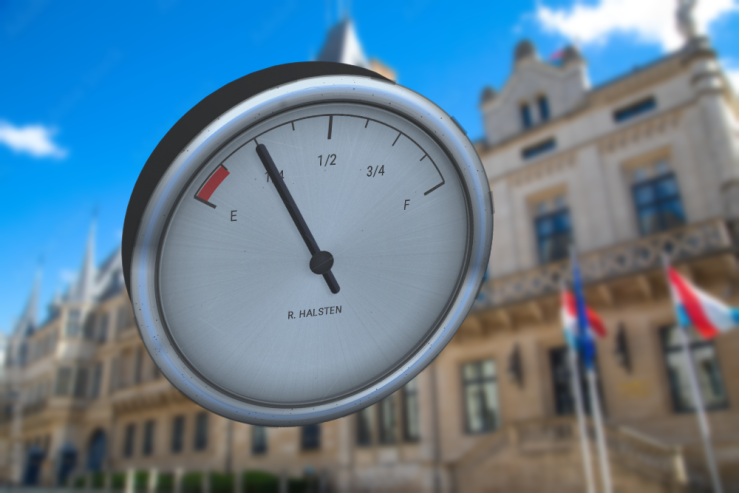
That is 0.25
